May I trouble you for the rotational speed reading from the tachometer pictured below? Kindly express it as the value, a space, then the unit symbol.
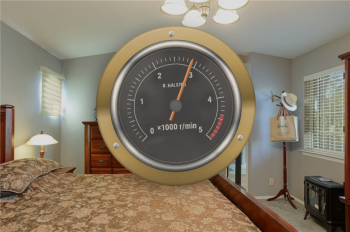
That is 2900 rpm
